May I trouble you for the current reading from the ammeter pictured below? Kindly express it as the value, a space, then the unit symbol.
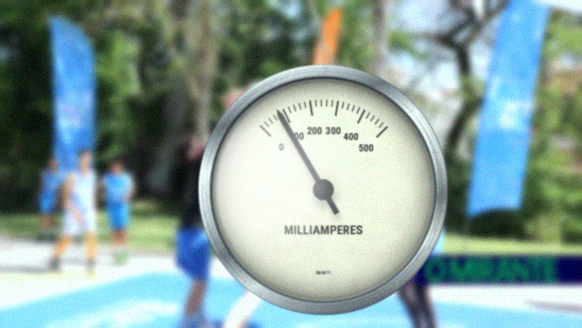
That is 80 mA
